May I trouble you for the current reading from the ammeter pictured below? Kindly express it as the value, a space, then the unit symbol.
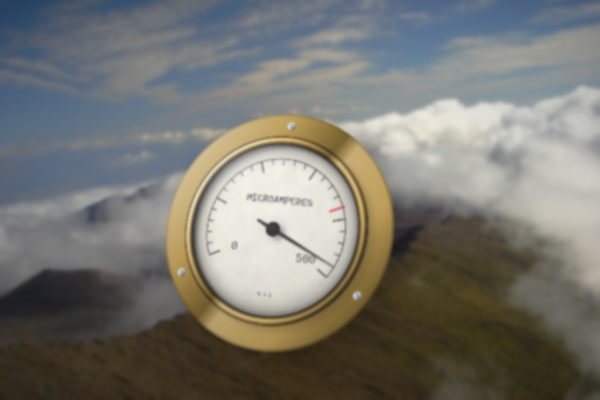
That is 480 µA
